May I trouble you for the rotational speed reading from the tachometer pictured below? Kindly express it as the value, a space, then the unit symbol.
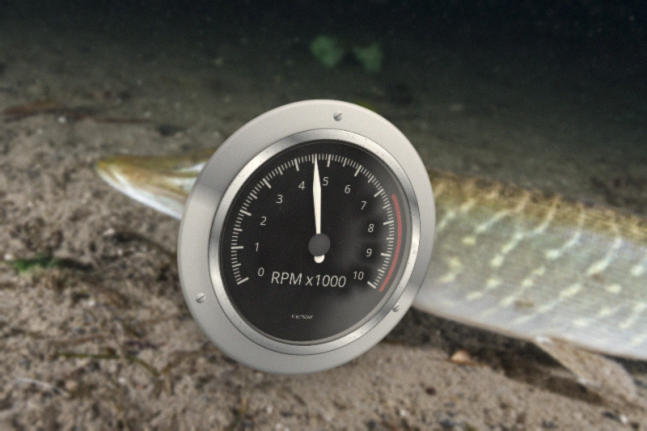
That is 4500 rpm
